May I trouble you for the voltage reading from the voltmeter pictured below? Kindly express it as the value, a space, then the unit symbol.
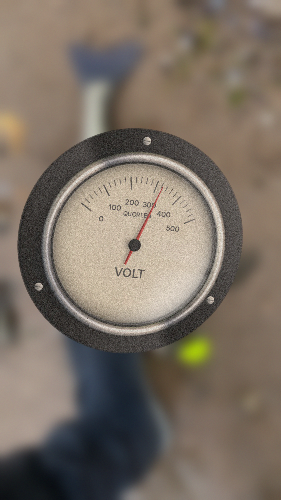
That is 320 V
